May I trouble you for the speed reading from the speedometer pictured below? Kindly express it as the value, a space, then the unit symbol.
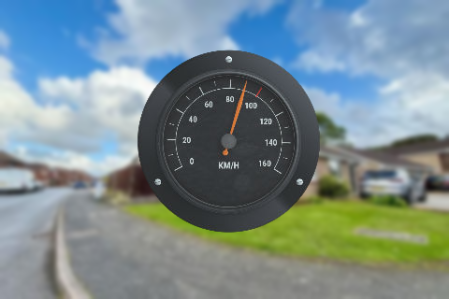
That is 90 km/h
